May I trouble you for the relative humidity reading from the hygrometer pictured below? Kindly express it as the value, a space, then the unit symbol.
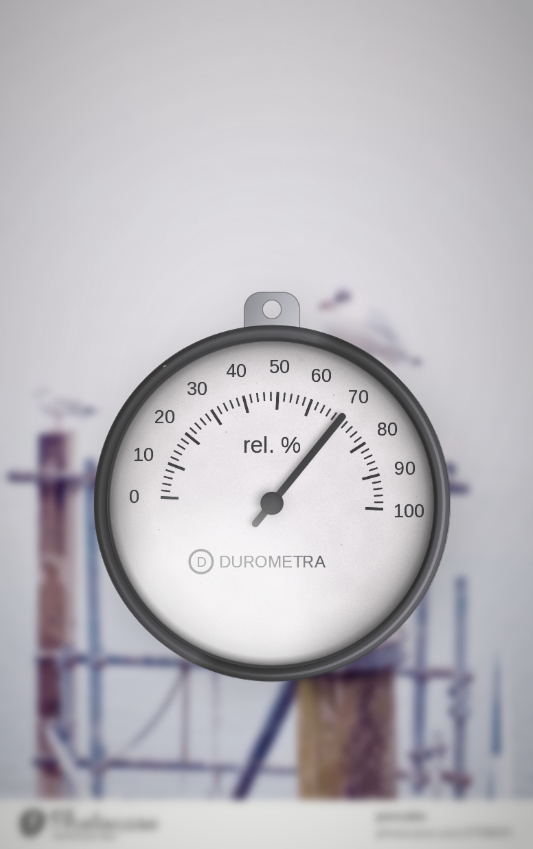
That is 70 %
